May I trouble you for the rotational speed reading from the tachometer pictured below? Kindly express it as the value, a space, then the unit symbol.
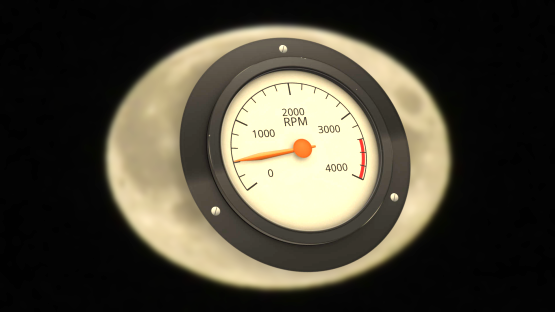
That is 400 rpm
